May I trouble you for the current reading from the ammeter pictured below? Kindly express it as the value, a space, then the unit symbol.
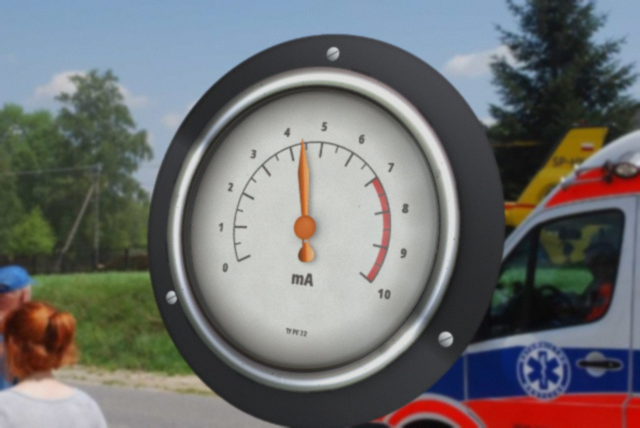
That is 4.5 mA
